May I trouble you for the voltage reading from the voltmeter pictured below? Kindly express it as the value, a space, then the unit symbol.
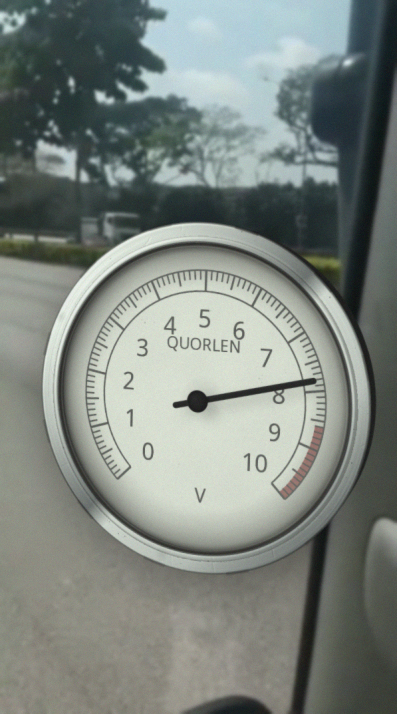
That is 7.8 V
